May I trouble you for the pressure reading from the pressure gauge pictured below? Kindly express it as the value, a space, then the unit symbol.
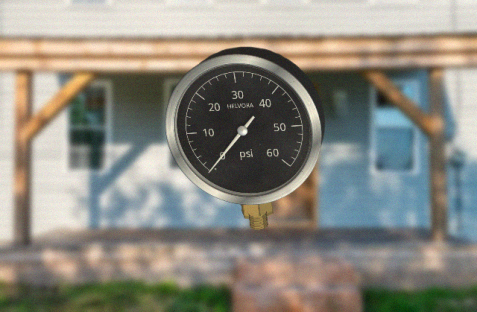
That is 0 psi
